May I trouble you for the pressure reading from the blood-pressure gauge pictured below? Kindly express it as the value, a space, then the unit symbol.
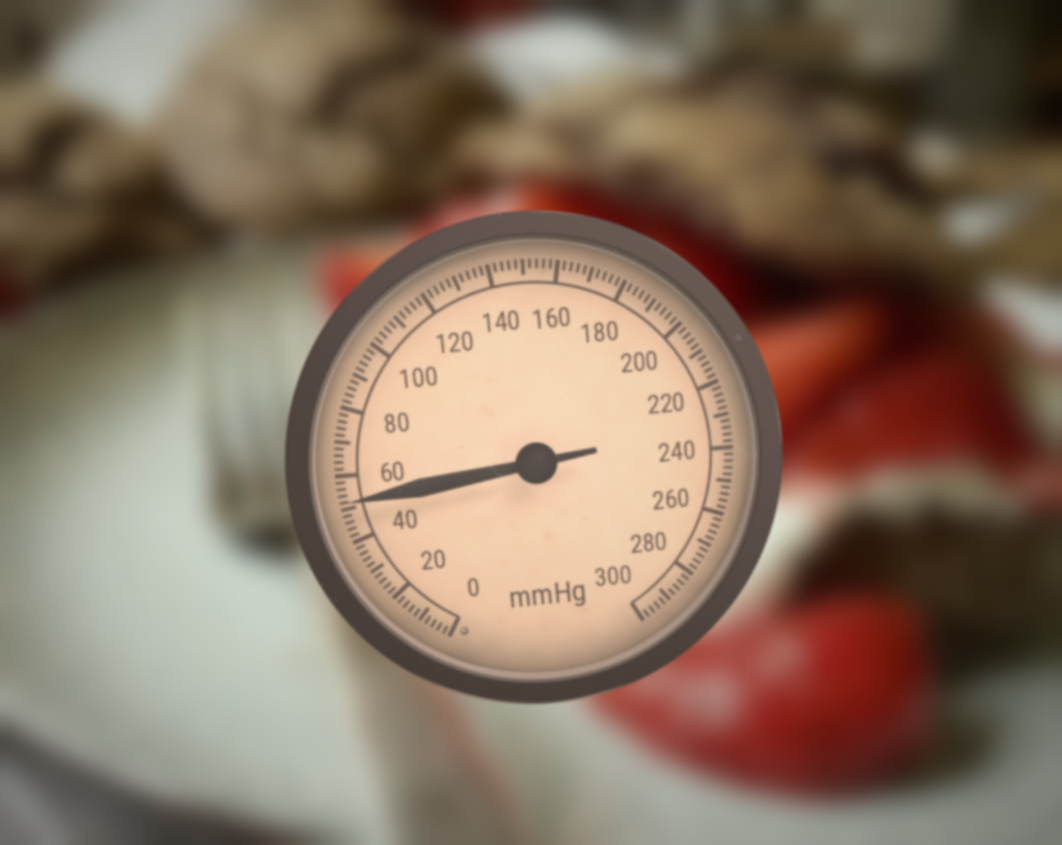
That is 52 mmHg
